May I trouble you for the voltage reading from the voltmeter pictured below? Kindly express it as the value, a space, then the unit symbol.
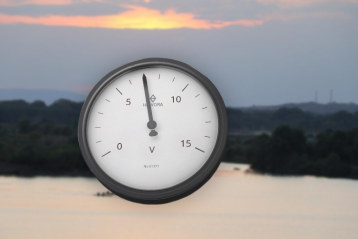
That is 7 V
